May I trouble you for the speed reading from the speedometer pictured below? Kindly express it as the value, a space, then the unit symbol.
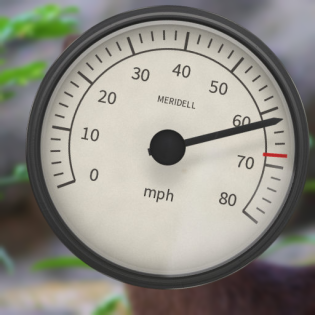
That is 62 mph
